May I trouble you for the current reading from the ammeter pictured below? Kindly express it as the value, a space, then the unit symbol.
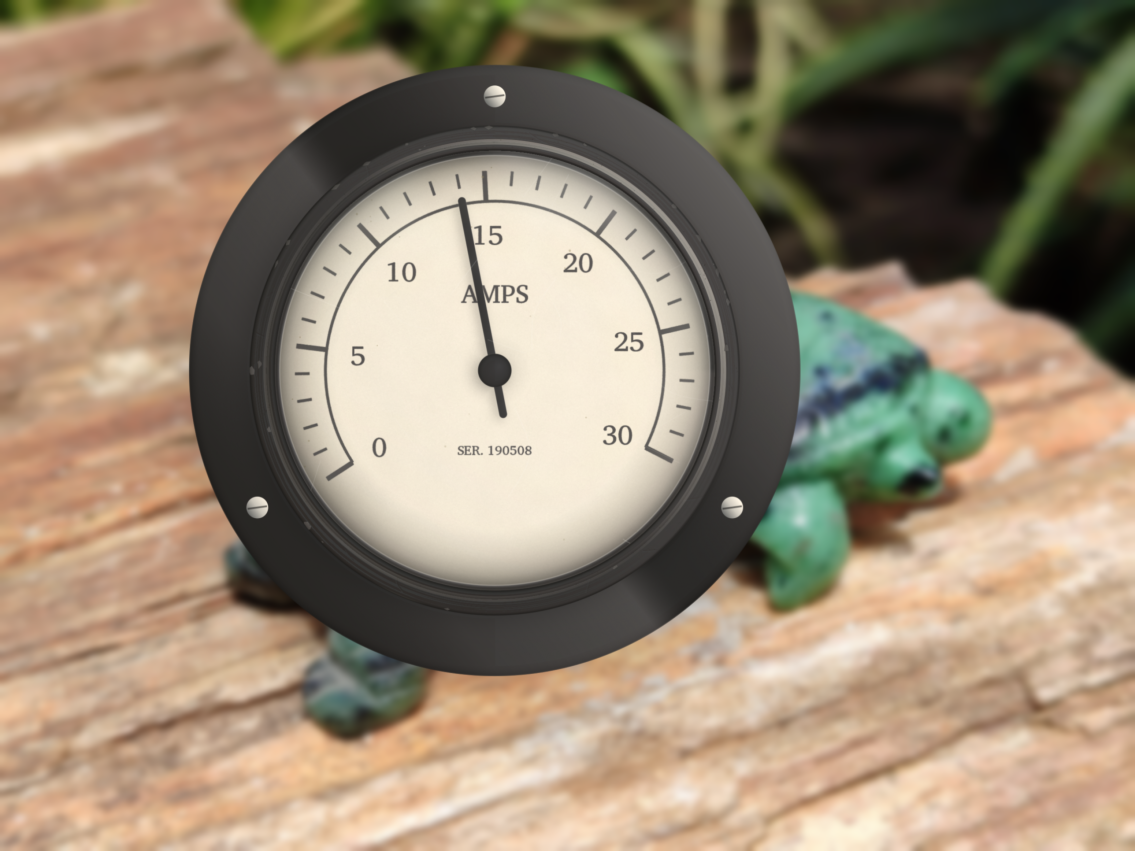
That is 14 A
